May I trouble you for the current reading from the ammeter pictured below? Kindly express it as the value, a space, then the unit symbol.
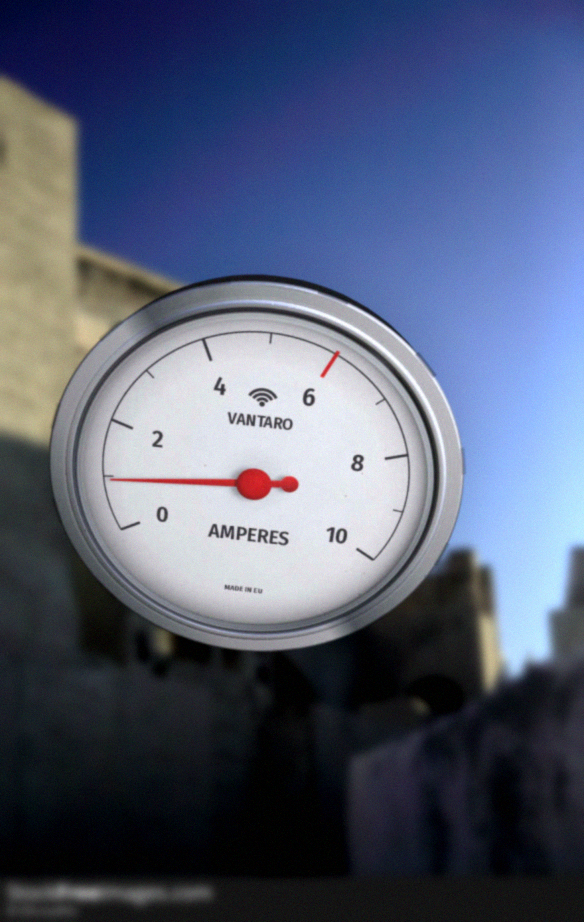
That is 1 A
